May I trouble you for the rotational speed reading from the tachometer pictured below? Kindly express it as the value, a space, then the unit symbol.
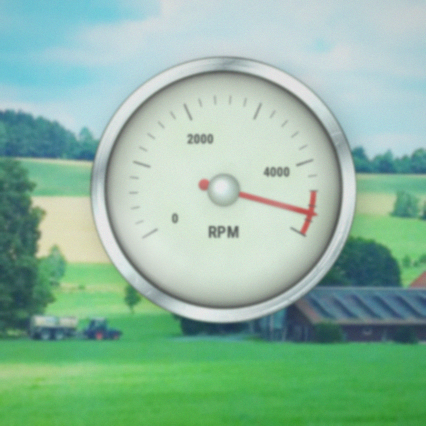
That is 4700 rpm
